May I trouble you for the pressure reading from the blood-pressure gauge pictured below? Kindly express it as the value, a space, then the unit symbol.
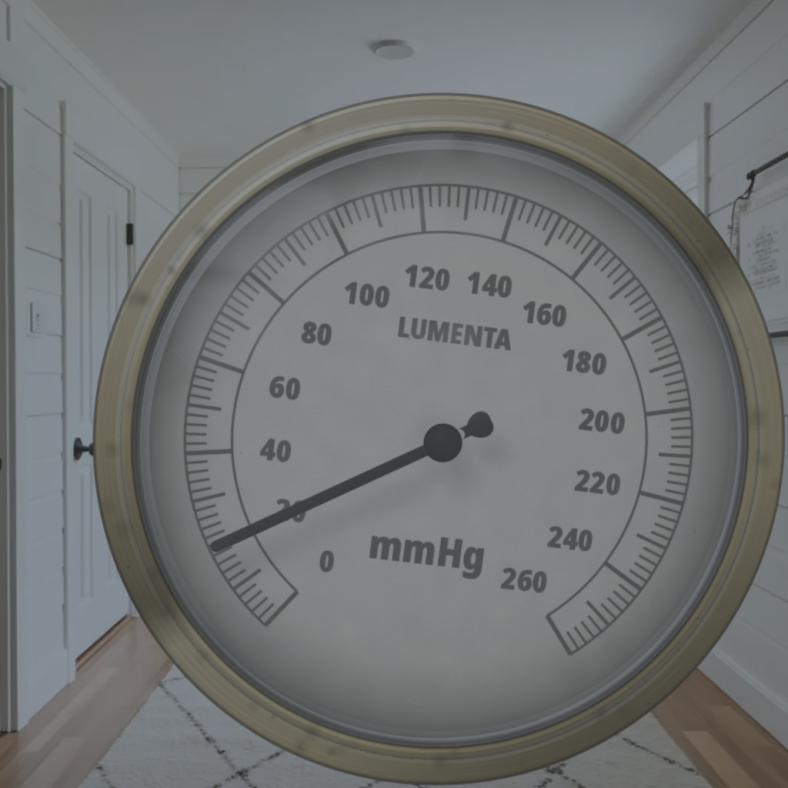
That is 20 mmHg
